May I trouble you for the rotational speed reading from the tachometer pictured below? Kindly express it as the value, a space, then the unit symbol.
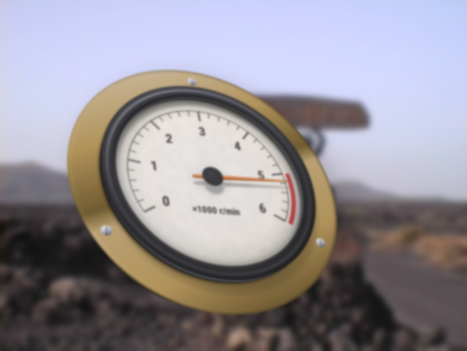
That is 5200 rpm
